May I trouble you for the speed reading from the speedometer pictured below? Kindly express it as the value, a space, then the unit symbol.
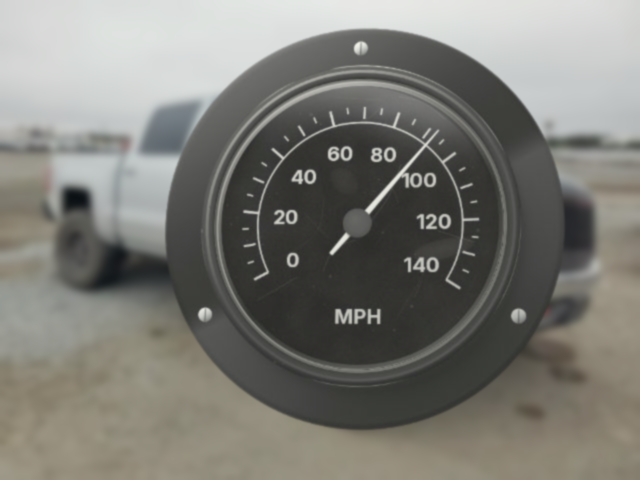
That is 92.5 mph
